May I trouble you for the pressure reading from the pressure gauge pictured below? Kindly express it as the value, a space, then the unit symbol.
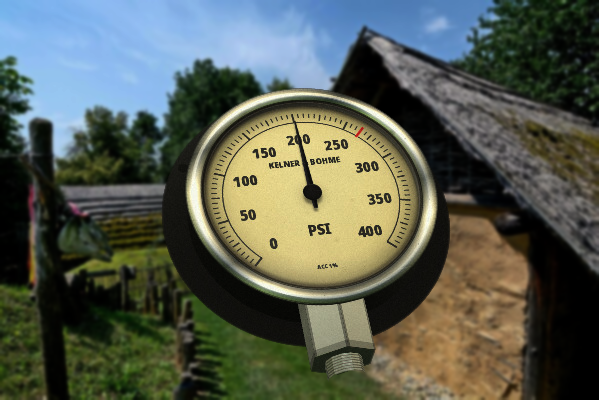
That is 200 psi
